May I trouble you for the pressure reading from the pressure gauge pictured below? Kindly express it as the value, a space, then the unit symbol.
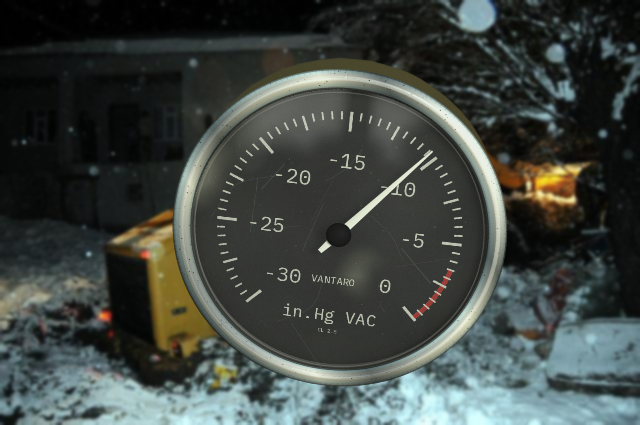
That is -10.5 inHg
